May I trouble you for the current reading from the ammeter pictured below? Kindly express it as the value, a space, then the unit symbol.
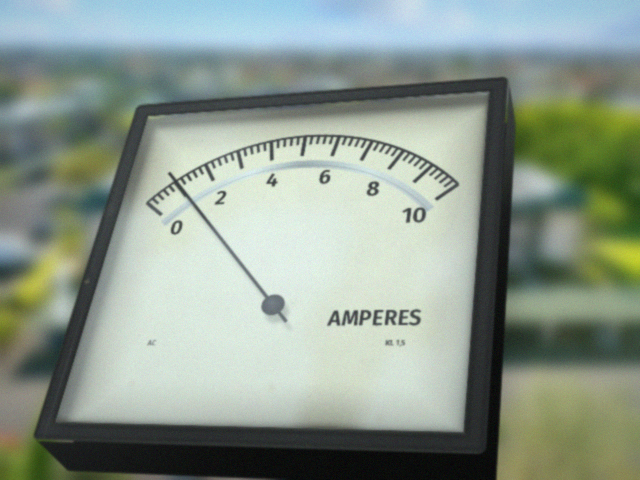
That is 1 A
